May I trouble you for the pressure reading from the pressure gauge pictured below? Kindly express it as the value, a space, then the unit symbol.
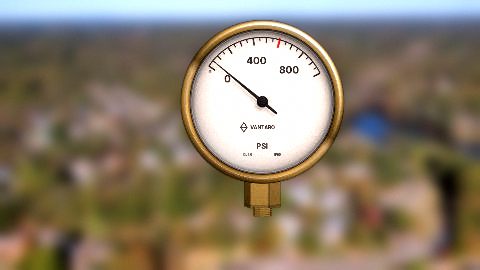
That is 50 psi
